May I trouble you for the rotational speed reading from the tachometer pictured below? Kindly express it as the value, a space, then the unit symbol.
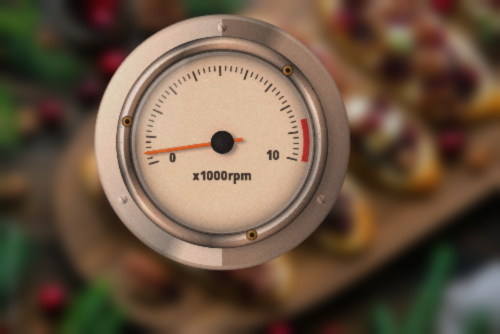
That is 400 rpm
